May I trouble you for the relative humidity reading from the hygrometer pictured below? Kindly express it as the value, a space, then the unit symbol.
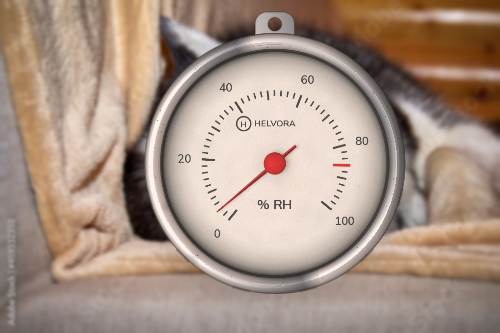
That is 4 %
